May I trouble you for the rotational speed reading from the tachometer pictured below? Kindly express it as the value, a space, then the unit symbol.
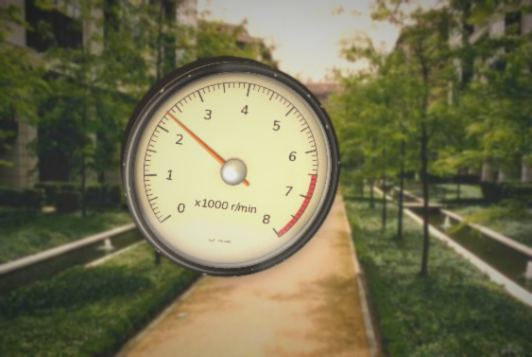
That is 2300 rpm
